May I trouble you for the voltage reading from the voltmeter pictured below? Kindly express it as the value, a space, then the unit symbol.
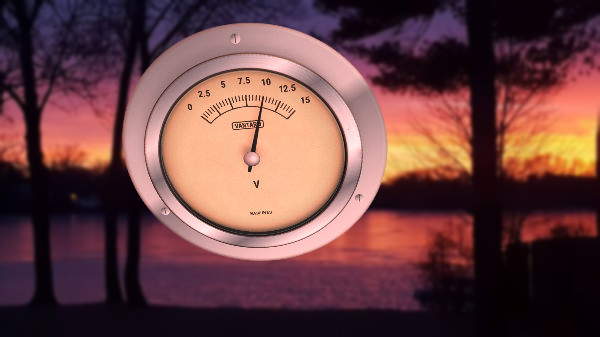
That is 10 V
